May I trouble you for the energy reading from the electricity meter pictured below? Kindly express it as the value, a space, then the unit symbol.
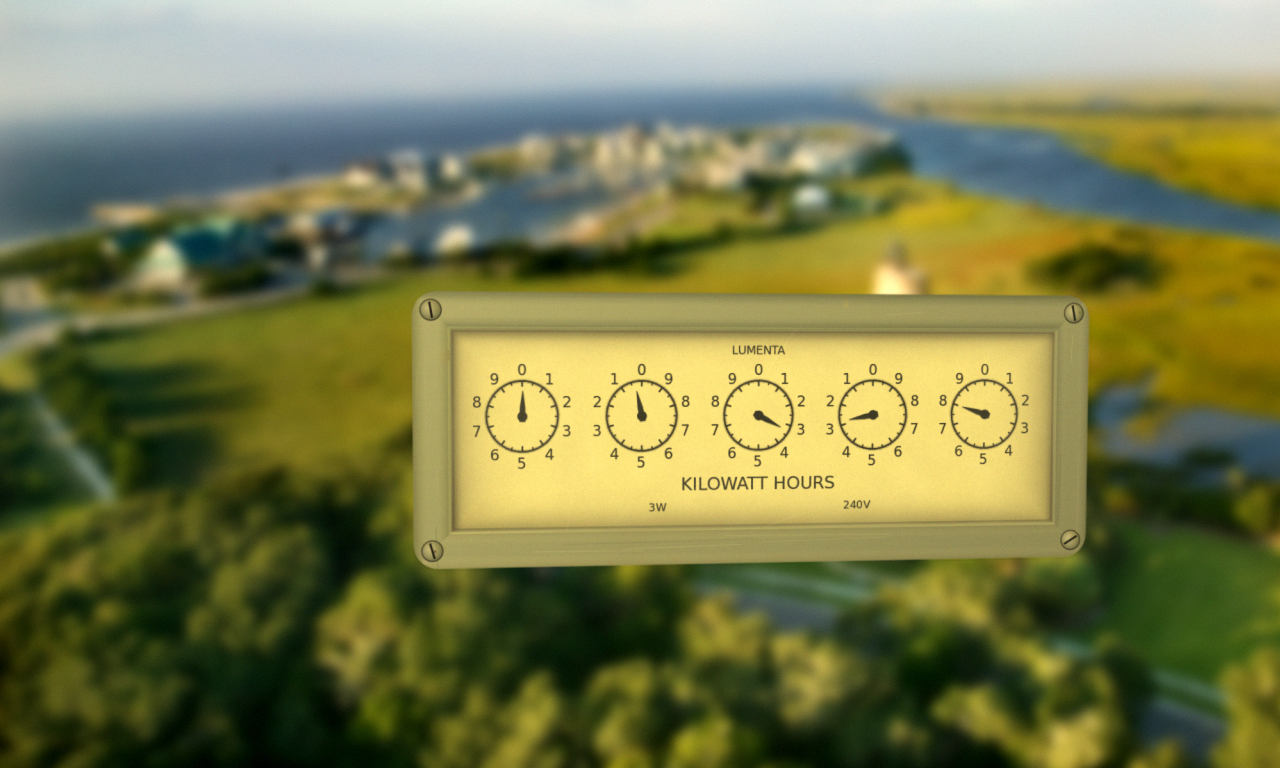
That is 328 kWh
